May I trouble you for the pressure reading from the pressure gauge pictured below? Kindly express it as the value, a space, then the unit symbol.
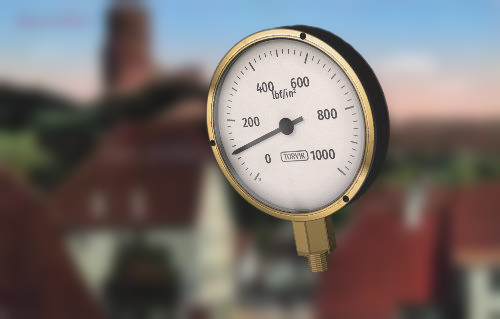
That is 100 psi
